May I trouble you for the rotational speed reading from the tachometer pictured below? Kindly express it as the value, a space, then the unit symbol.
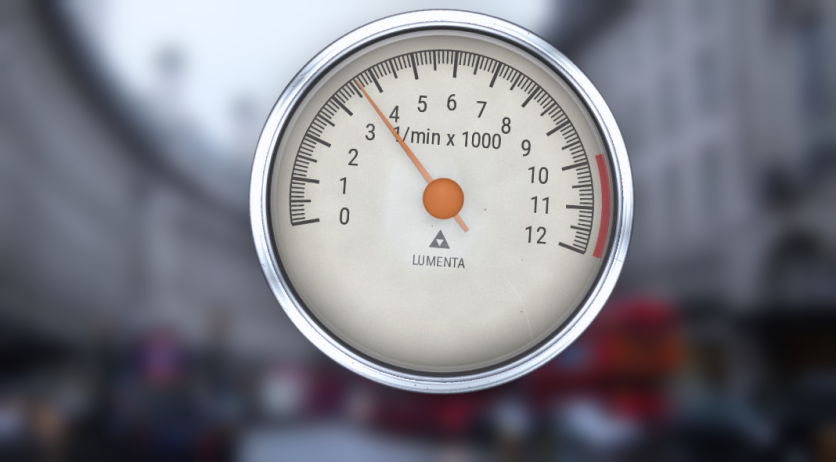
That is 3600 rpm
